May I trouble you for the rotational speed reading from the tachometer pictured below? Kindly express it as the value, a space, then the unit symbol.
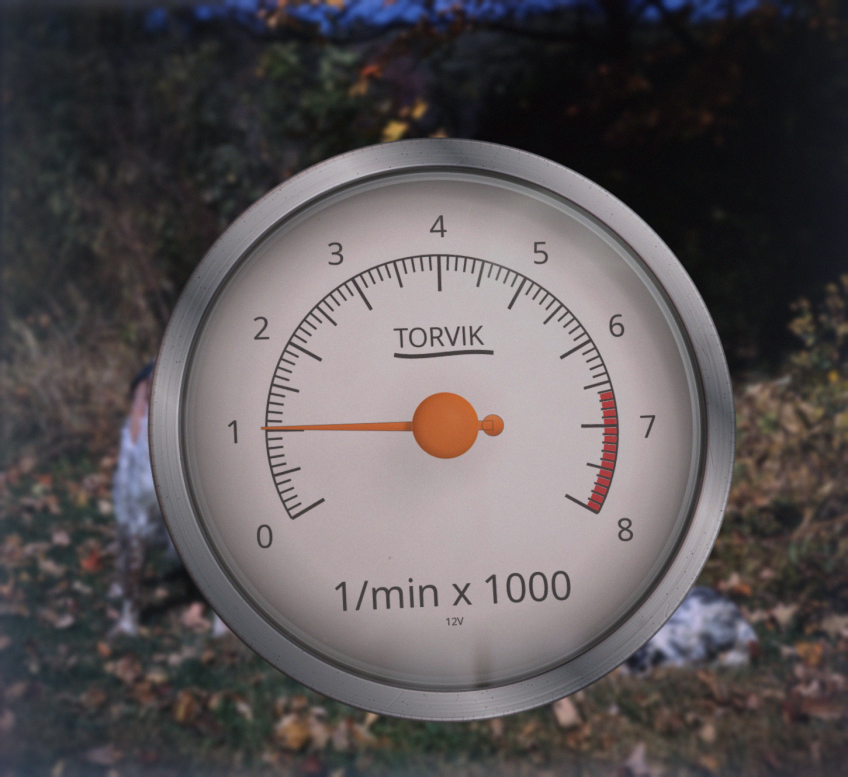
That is 1000 rpm
